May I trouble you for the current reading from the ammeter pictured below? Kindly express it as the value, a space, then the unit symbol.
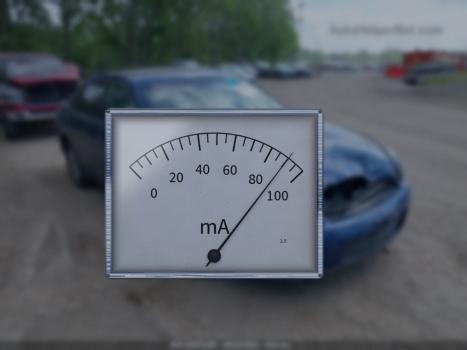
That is 90 mA
